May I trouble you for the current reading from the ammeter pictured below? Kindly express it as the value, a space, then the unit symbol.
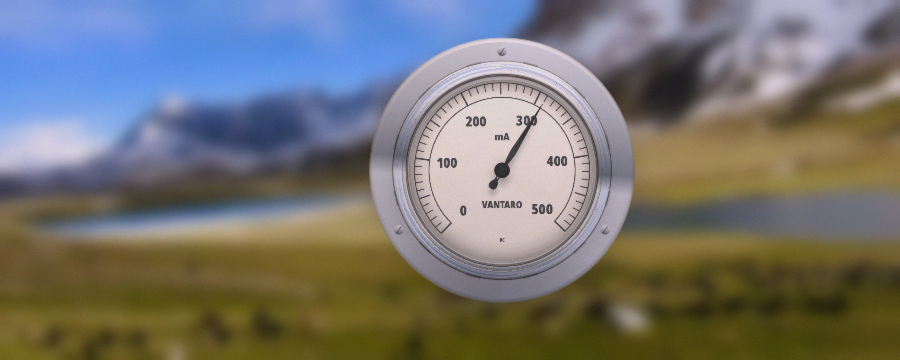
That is 310 mA
